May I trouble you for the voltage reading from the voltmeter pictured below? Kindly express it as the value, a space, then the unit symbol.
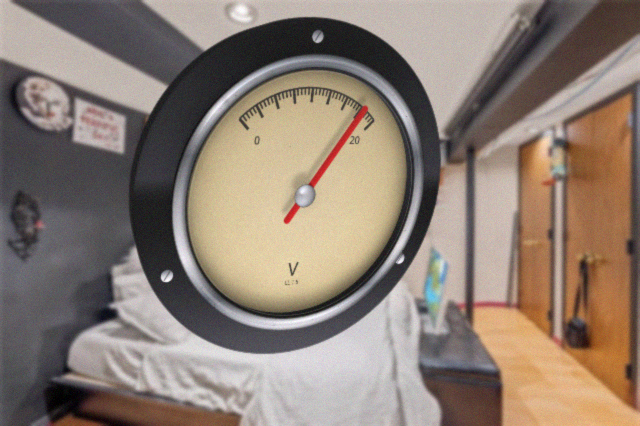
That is 17.5 V
